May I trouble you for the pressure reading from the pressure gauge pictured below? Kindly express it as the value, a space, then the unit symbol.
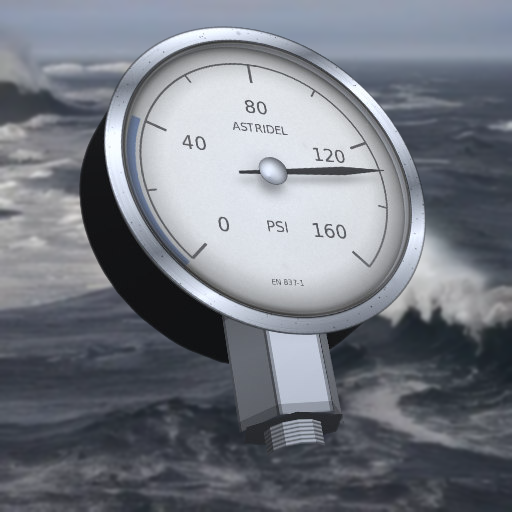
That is 130 psi
